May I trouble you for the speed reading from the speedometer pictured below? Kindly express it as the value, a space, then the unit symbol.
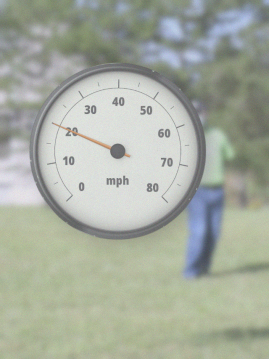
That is 20 mph
